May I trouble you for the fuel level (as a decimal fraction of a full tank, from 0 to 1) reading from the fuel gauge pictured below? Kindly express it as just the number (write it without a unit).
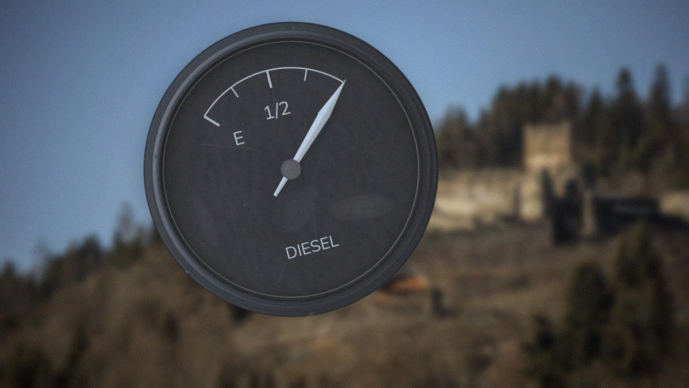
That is 1
